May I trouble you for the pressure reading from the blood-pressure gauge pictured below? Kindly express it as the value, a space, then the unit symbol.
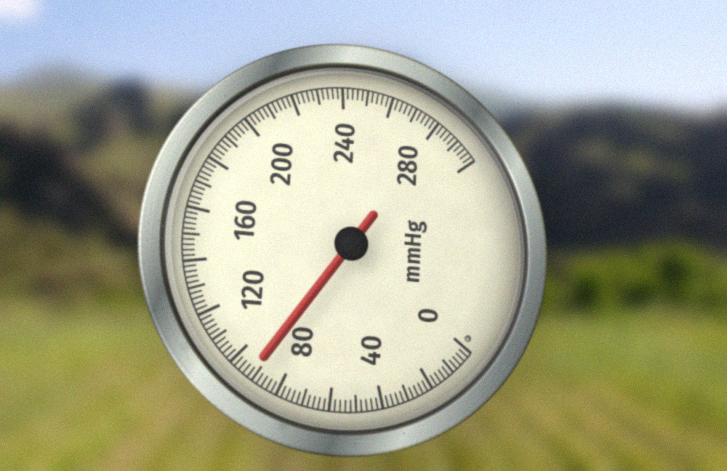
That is 92 mmHg
